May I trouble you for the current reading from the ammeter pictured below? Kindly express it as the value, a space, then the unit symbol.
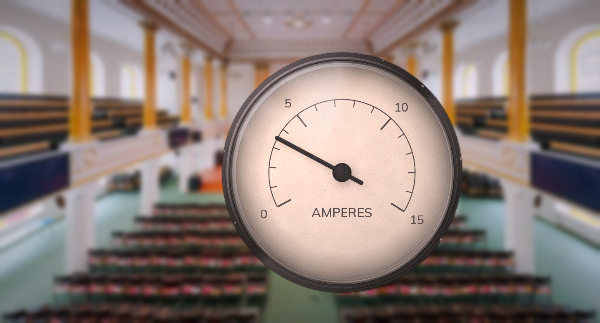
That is 3.5 A
